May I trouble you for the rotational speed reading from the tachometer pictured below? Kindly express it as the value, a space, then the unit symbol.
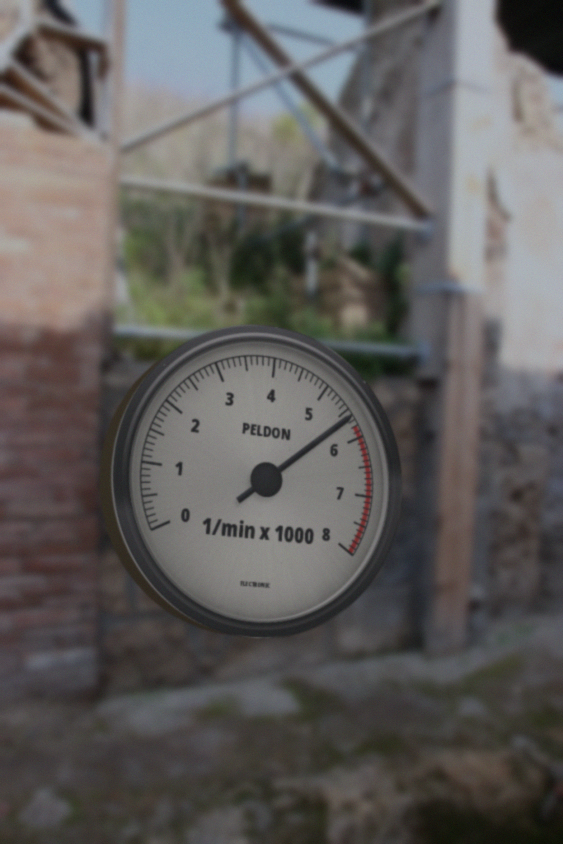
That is 5600 rpm
